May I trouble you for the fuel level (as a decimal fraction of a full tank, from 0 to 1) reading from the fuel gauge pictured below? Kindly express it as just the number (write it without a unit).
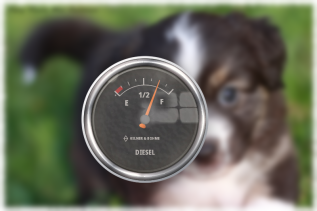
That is 0.75
